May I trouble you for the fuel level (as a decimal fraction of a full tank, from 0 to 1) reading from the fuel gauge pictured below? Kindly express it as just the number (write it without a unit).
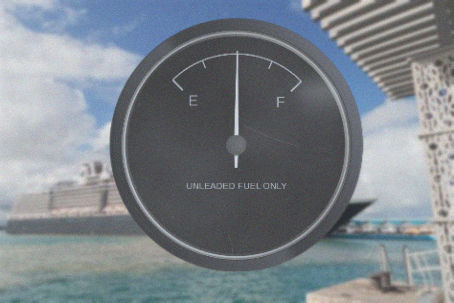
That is 0.5
